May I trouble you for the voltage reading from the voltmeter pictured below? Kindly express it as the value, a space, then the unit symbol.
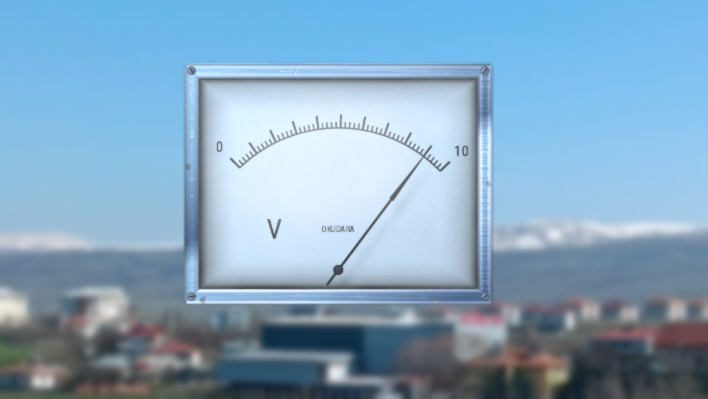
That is 9 V
